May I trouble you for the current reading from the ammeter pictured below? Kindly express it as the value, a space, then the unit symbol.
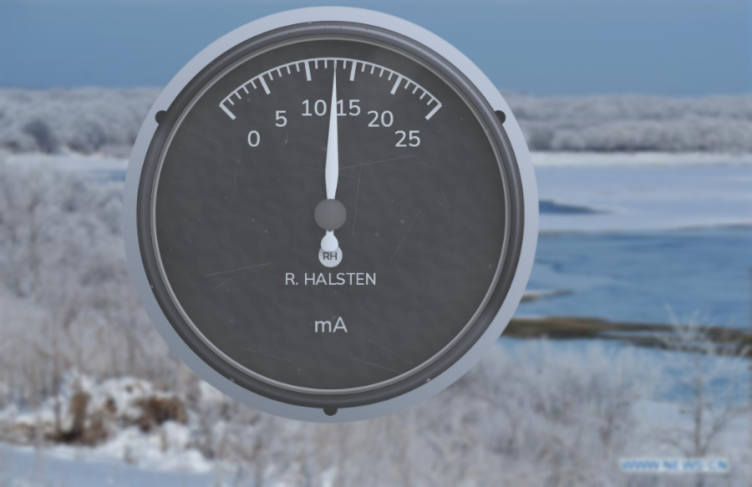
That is 13 mA
